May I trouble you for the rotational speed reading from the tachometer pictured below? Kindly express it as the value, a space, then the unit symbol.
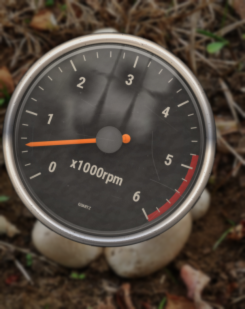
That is 500 rpm
